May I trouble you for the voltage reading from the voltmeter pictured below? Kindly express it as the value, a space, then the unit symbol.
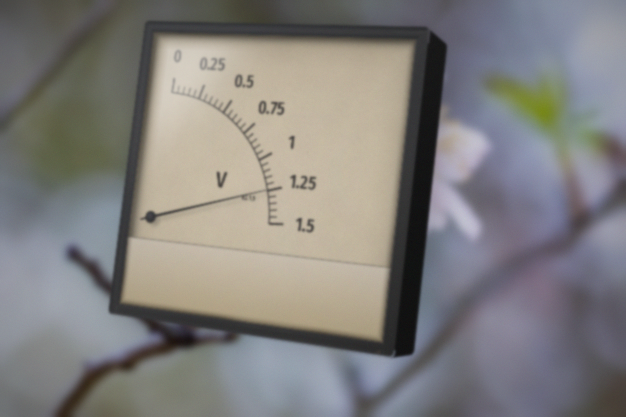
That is 1.25 V
